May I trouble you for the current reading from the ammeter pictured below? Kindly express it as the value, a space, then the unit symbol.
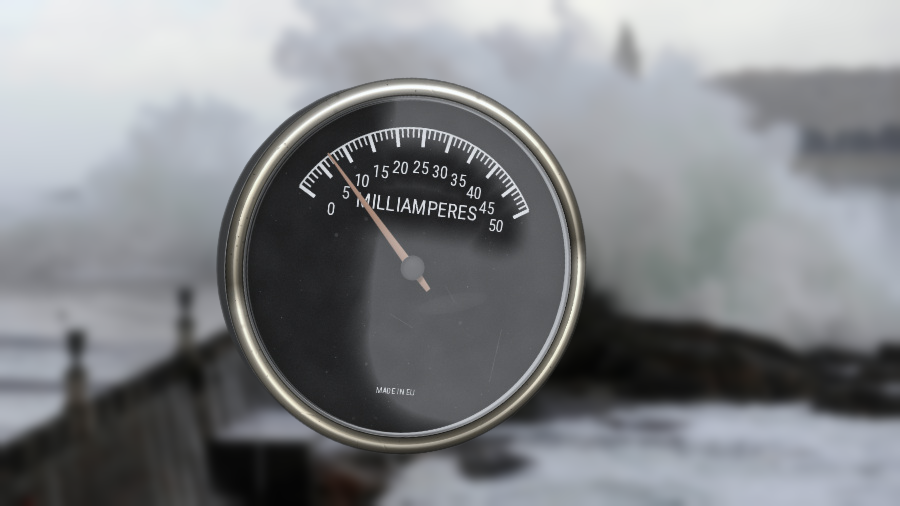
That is 7 mA
